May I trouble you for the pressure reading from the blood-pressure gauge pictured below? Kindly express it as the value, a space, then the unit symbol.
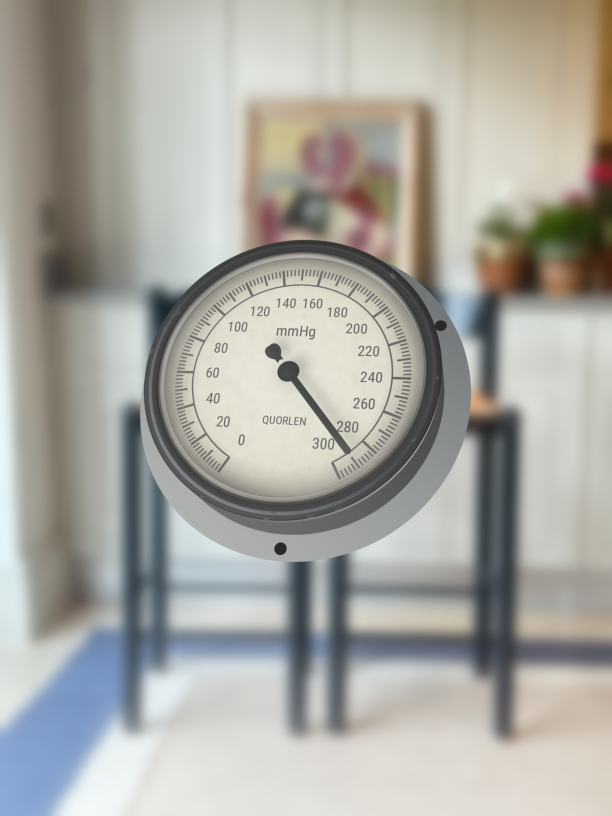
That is 290 mmHg
